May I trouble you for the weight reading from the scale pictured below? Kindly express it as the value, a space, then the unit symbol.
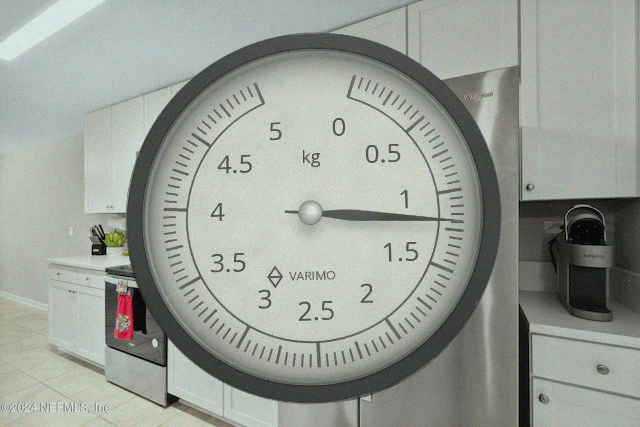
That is 1.2 kg
